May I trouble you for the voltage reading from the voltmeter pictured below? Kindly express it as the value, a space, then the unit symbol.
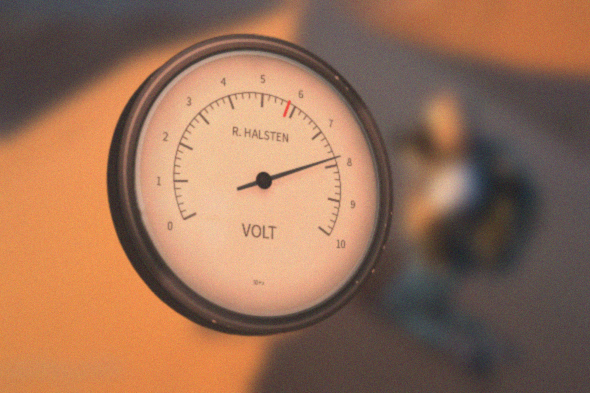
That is 7.8 V
